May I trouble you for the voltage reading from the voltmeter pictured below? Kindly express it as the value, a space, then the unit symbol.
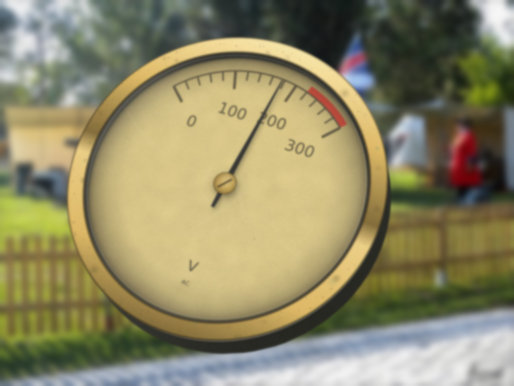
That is 180 V
